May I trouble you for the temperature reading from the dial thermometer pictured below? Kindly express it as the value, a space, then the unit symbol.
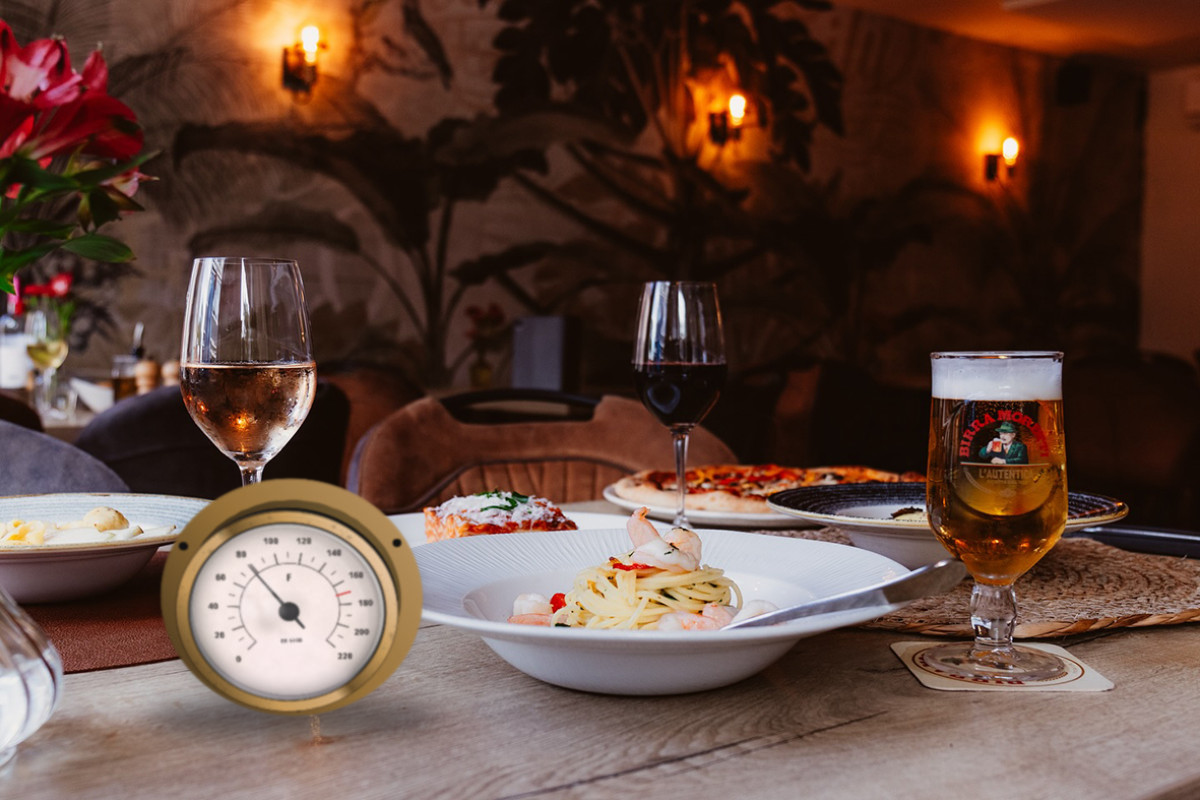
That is 80 °F
